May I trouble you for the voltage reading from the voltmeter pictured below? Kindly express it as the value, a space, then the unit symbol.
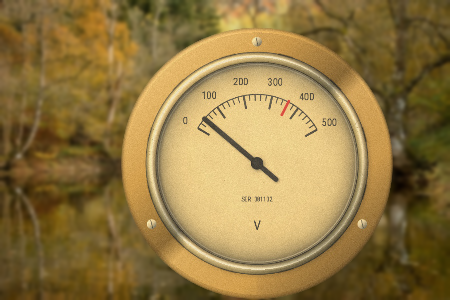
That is 40 V
